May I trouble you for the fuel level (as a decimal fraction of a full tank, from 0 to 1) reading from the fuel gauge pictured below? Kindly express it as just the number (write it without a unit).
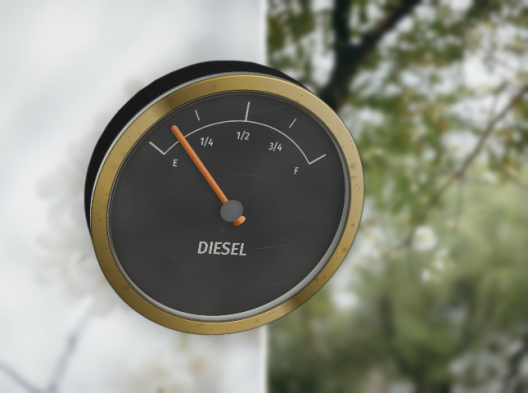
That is 0.125
